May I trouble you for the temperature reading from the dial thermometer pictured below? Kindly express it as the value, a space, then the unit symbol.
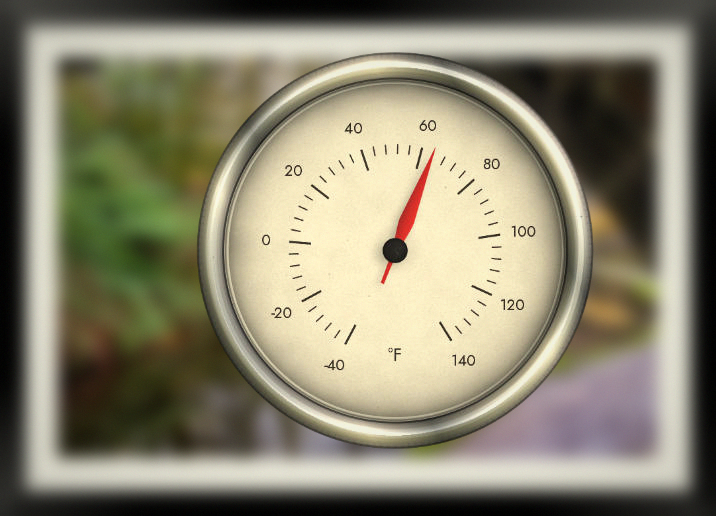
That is 64 °F
